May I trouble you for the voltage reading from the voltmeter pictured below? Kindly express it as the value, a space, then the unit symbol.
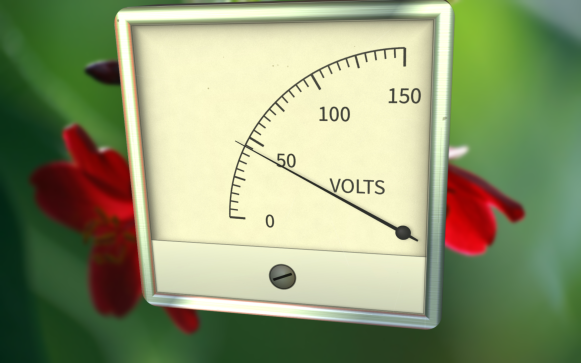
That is 45 V
